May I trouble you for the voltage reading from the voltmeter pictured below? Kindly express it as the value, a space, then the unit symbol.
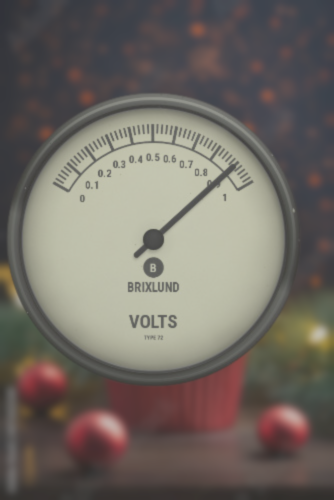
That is 0.9 V
